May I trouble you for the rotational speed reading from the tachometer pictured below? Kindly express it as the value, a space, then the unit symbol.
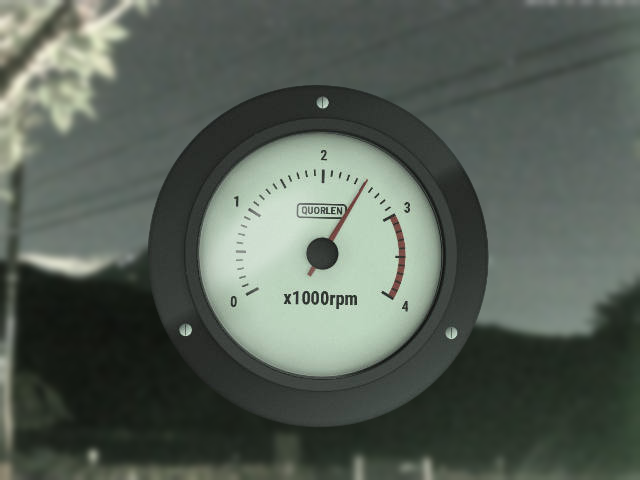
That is 2500 rpm
